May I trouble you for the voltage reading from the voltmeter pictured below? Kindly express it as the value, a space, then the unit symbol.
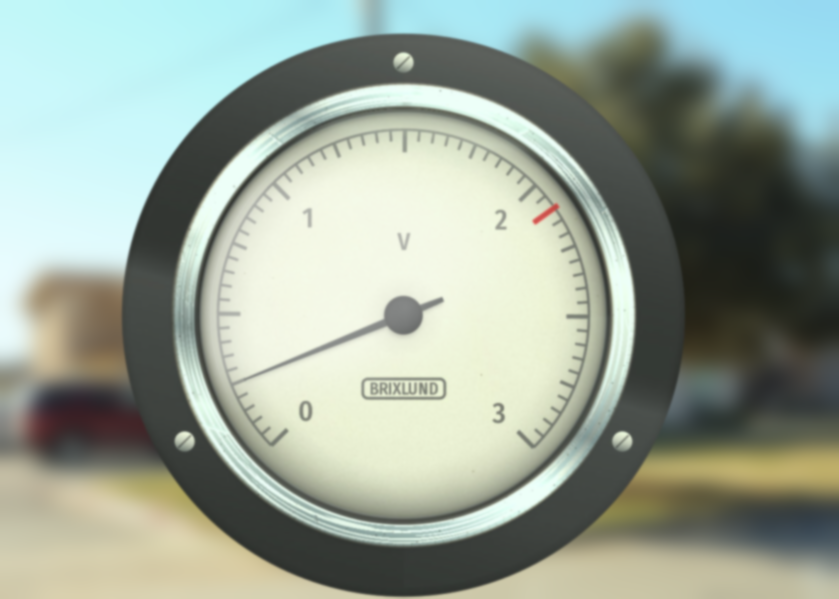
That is 0.25 V
